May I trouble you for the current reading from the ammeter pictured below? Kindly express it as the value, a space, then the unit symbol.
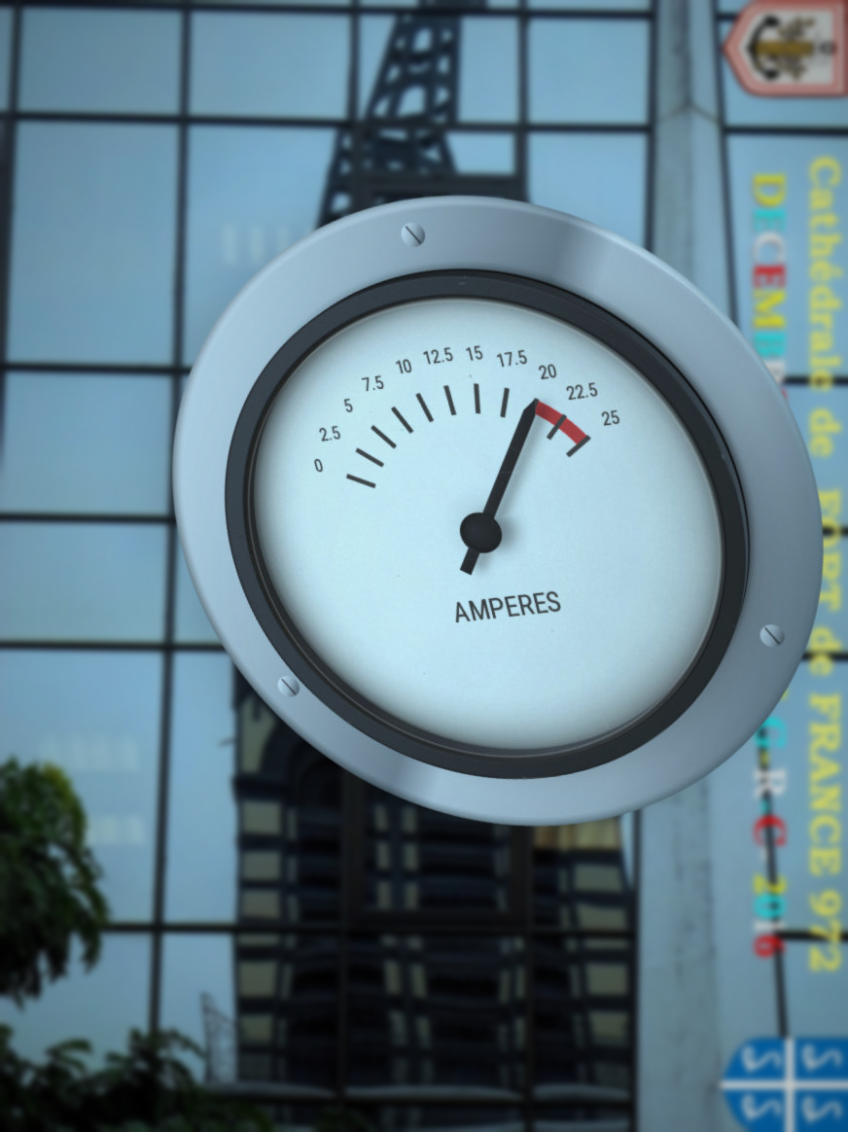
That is 20 A
